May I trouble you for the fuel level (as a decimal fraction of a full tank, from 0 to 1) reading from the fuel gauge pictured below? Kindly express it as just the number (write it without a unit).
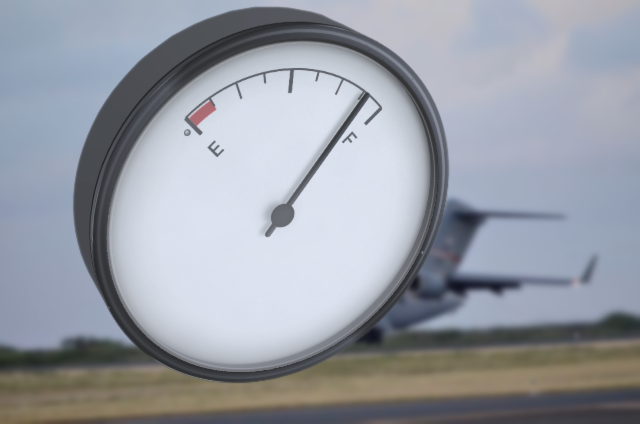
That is 0.875
